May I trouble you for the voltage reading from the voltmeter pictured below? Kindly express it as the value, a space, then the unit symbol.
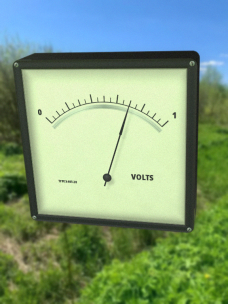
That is 0.7 V
